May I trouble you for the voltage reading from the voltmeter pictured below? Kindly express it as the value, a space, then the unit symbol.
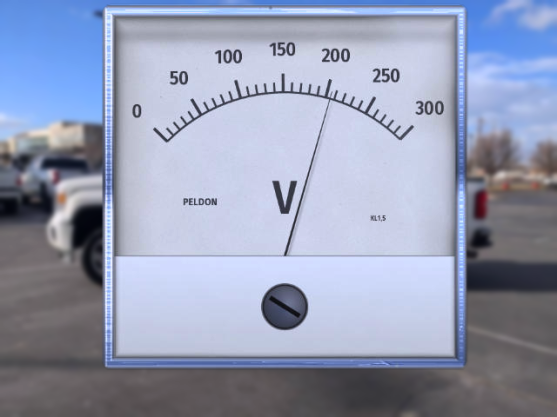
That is 205 V
